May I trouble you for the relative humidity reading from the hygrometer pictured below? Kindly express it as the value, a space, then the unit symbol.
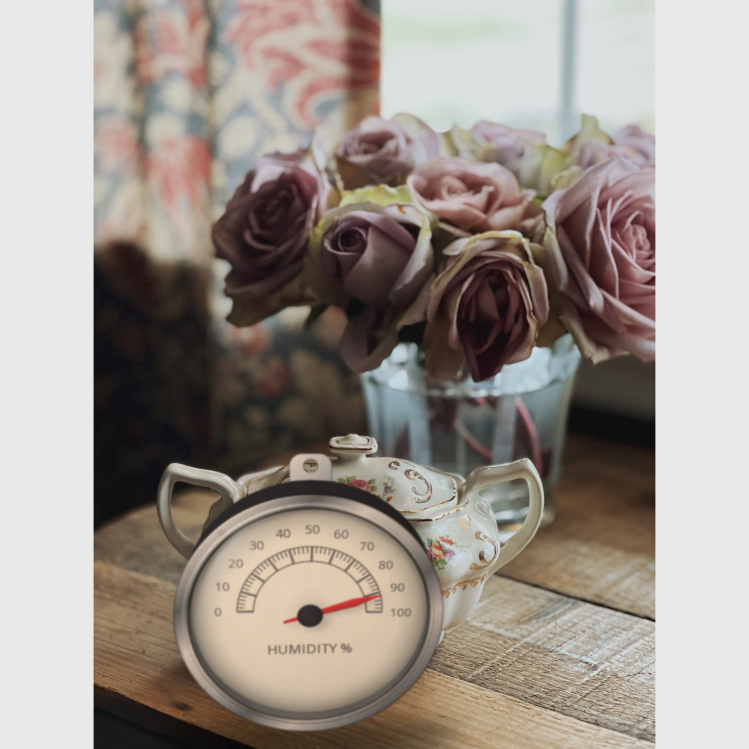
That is 90 %
